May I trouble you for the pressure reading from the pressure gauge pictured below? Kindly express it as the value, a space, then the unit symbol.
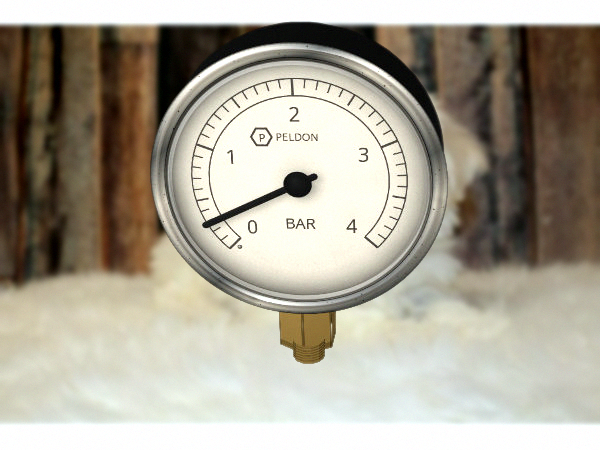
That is 0.3 bar
